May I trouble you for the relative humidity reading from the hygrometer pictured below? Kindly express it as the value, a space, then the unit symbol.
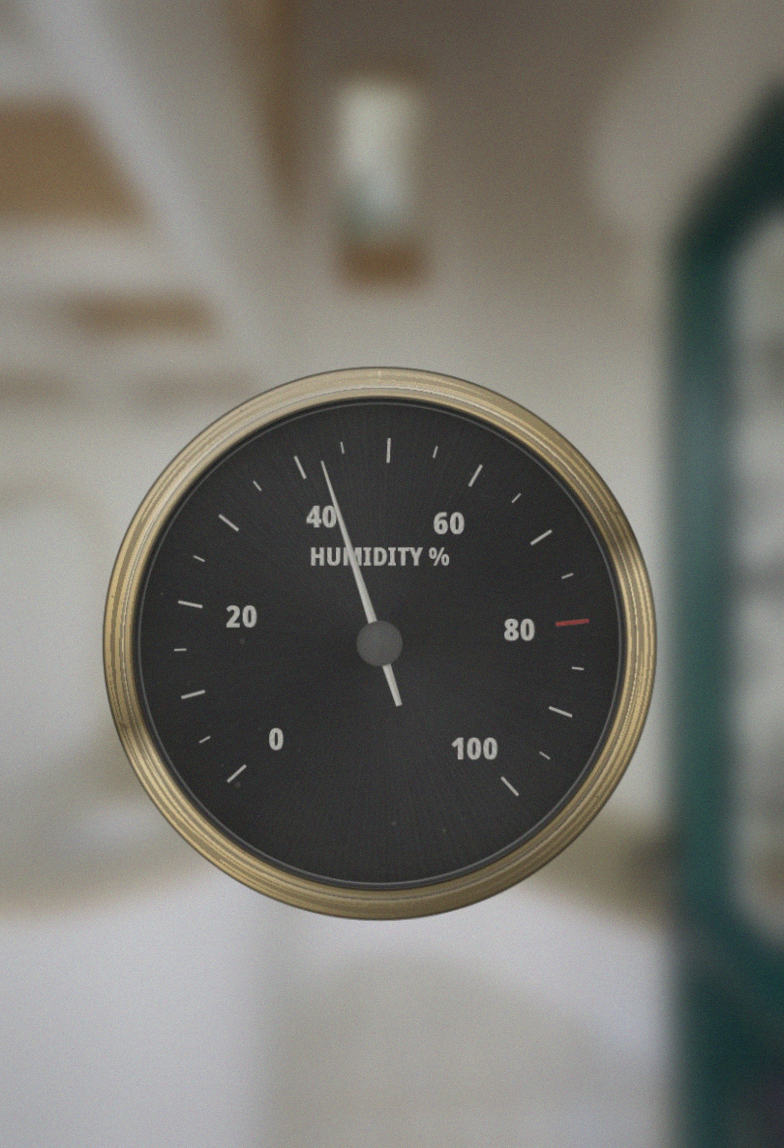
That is 42.5 %
